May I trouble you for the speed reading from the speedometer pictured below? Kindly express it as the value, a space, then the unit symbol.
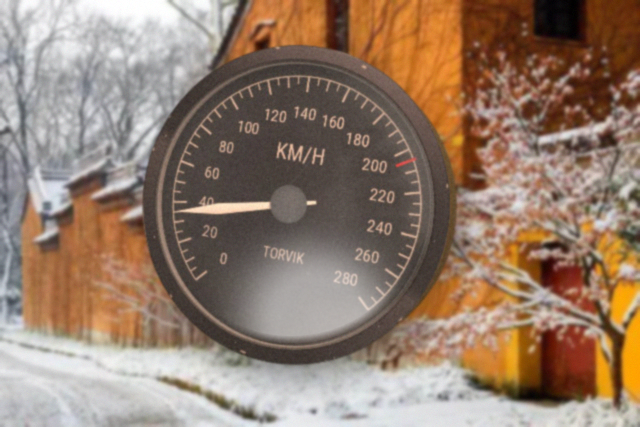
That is 35 km/h
